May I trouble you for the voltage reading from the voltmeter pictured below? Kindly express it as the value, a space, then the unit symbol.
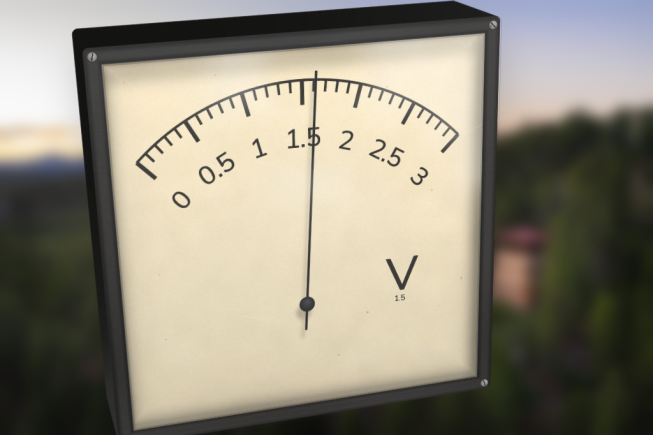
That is 1.6 V
